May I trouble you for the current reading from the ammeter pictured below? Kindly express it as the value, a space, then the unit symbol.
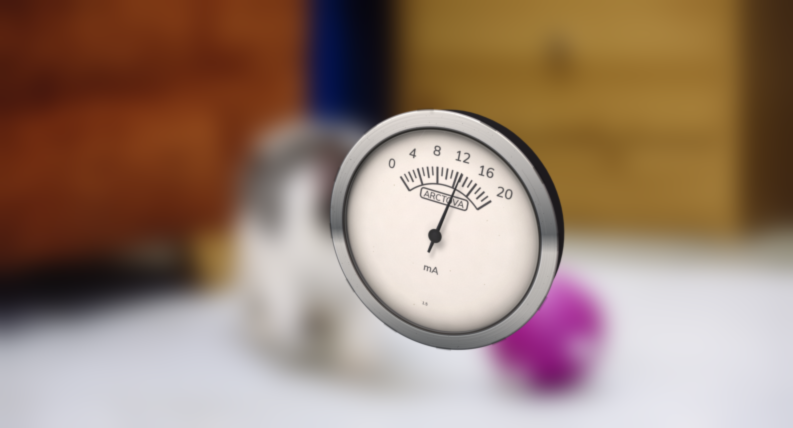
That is 13 mA
